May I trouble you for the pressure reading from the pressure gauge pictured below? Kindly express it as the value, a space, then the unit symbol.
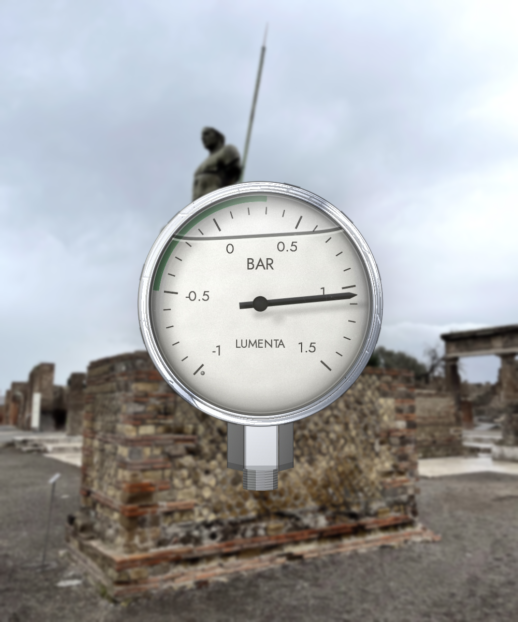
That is 1.05 bar
